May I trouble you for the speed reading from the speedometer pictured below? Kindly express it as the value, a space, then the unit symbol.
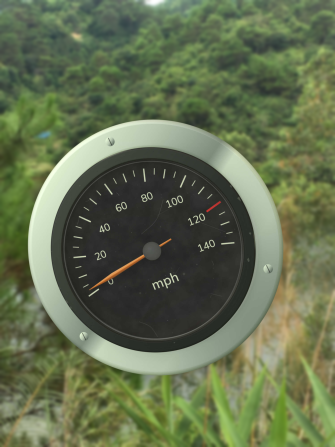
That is 2.5 mph
